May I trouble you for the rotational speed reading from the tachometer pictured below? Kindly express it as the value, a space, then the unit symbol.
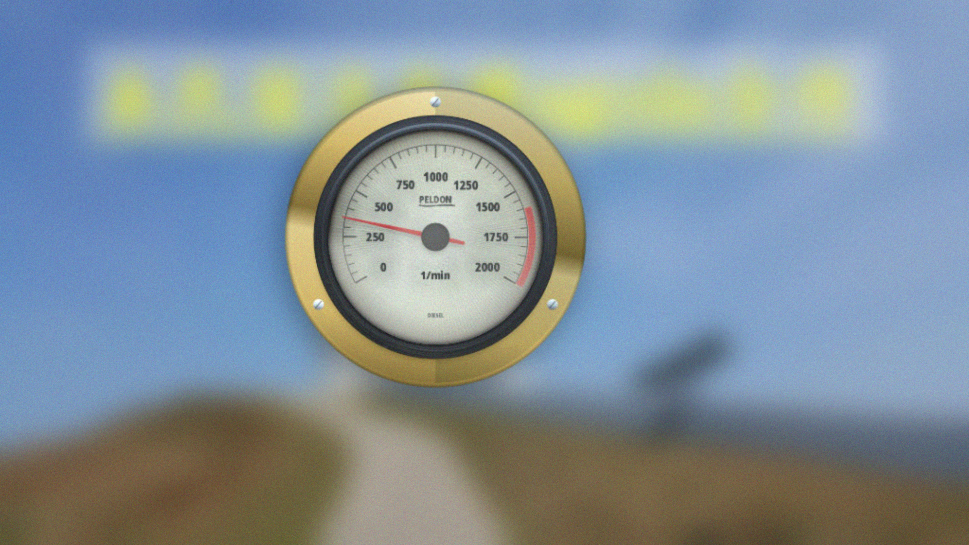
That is 350 rpm
